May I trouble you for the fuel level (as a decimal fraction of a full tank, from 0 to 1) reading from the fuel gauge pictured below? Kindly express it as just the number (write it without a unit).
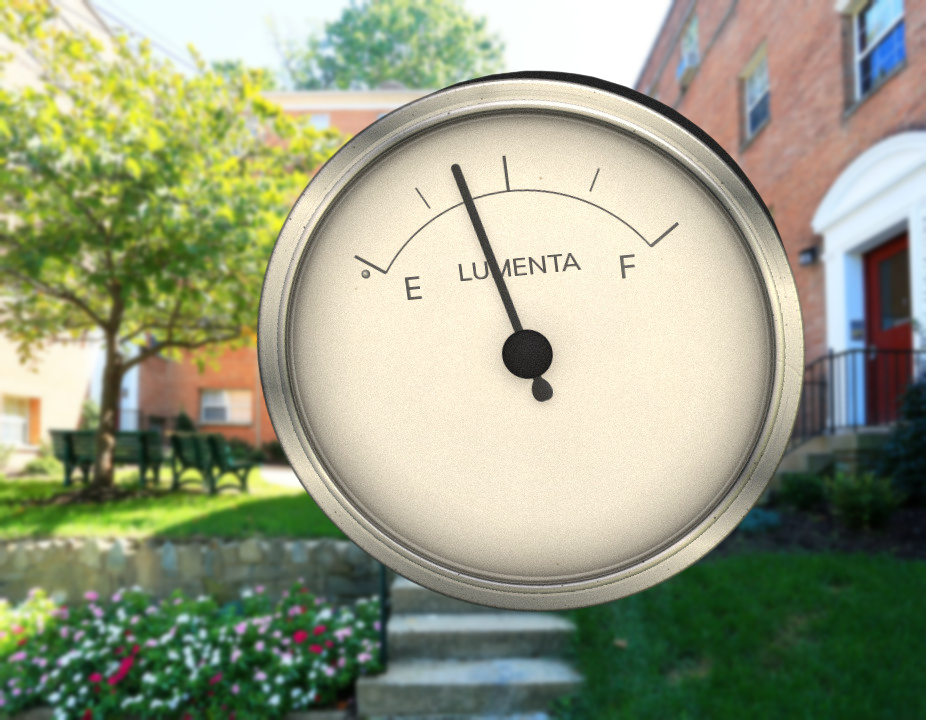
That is 0.375
